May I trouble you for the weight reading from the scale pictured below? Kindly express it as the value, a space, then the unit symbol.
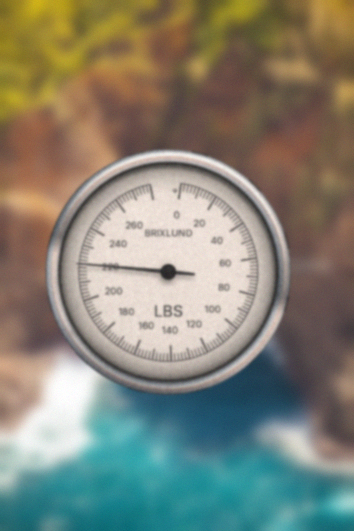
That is 220 lb
